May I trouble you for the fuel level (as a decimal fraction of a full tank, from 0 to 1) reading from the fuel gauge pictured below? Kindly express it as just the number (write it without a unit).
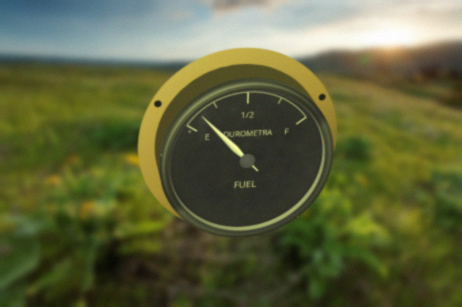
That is 0.125
